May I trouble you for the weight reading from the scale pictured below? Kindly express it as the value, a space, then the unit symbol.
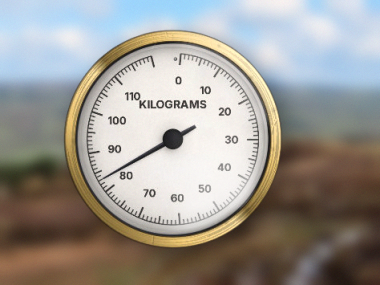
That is 83 kg
